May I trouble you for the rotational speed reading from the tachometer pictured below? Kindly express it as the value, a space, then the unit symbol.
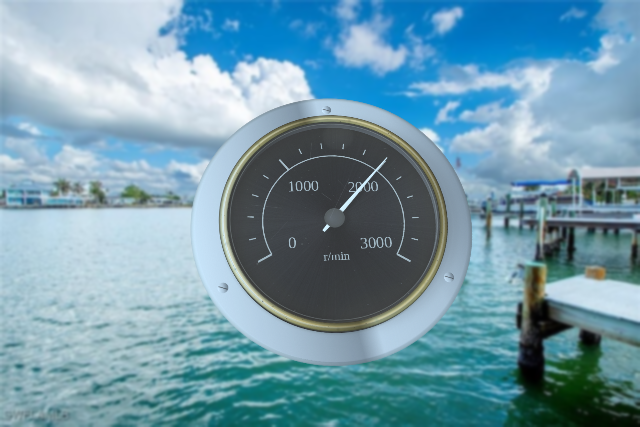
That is 2000 rpm
